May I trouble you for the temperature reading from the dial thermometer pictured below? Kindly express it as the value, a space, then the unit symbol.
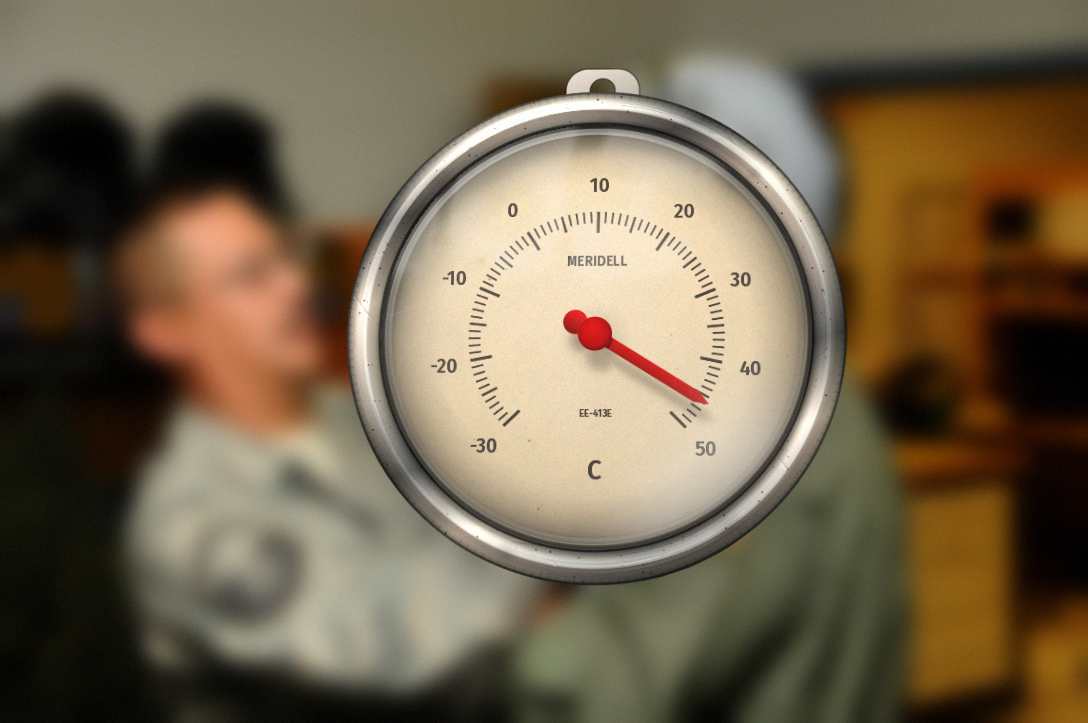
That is 46 °C
